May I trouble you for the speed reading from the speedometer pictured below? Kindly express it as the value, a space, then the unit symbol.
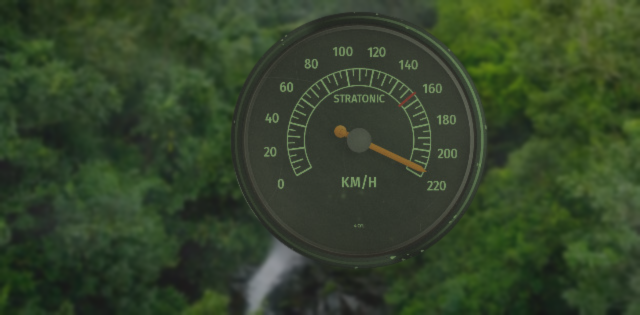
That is 215 km/h
